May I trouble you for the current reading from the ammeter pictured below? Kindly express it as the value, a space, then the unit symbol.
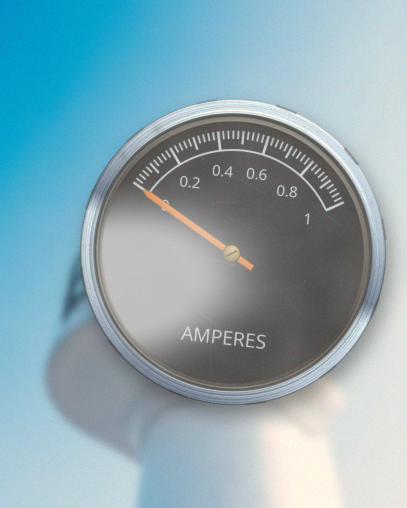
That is 0 A
